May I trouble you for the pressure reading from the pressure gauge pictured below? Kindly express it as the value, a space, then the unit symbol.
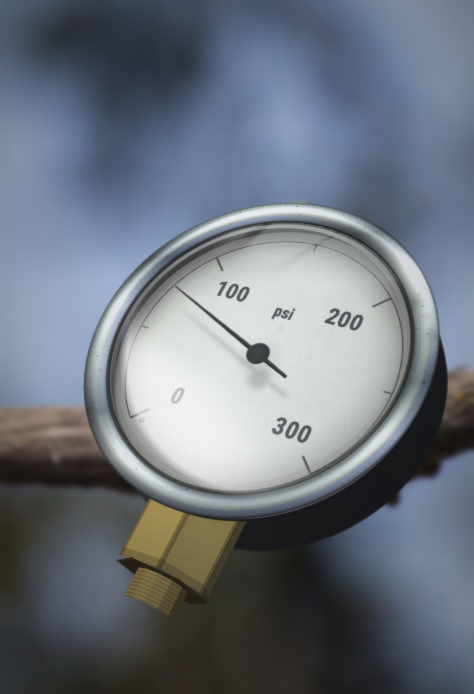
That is 75 psi
